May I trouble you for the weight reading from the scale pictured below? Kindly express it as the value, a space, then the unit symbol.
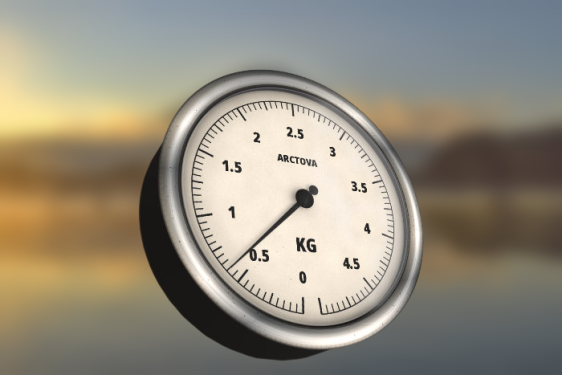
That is 0.6 kg
